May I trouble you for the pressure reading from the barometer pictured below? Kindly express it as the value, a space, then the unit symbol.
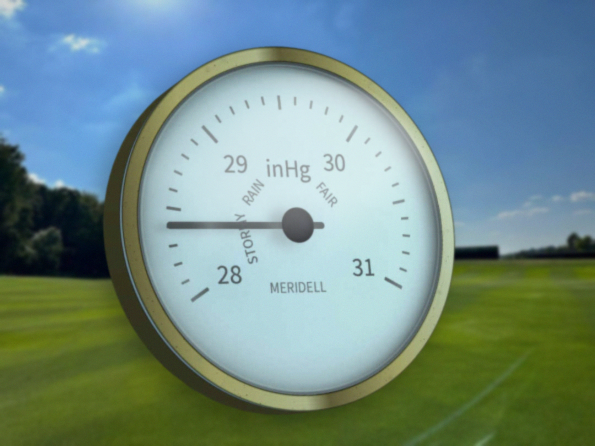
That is 28.4 inHg
